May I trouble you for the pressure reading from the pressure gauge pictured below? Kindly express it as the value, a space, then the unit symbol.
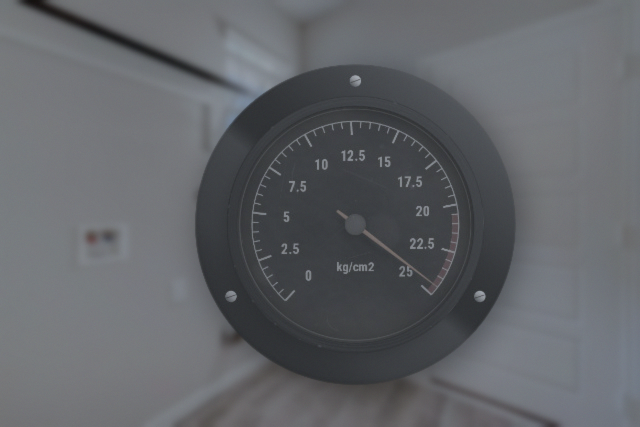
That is 24.5 kg/cm²
